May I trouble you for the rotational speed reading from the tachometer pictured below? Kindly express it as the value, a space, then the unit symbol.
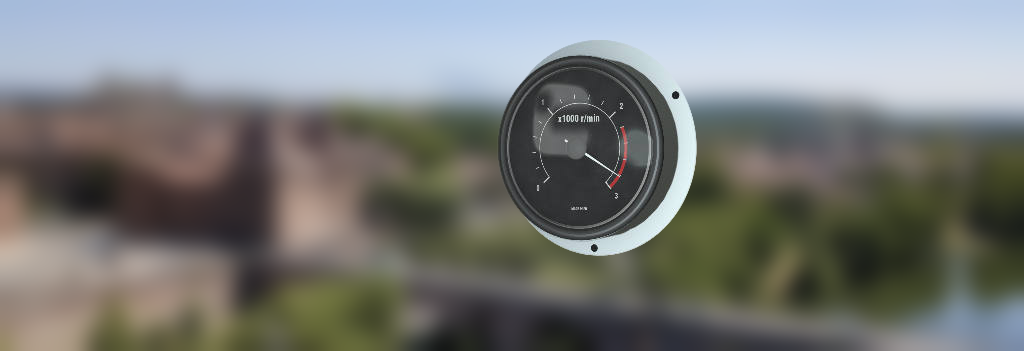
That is 2800 rpm
